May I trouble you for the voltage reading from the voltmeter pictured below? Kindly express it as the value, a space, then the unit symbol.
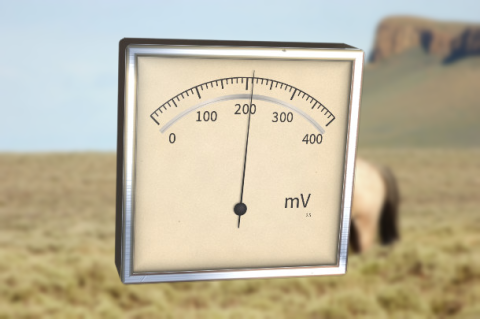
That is 210 mV
